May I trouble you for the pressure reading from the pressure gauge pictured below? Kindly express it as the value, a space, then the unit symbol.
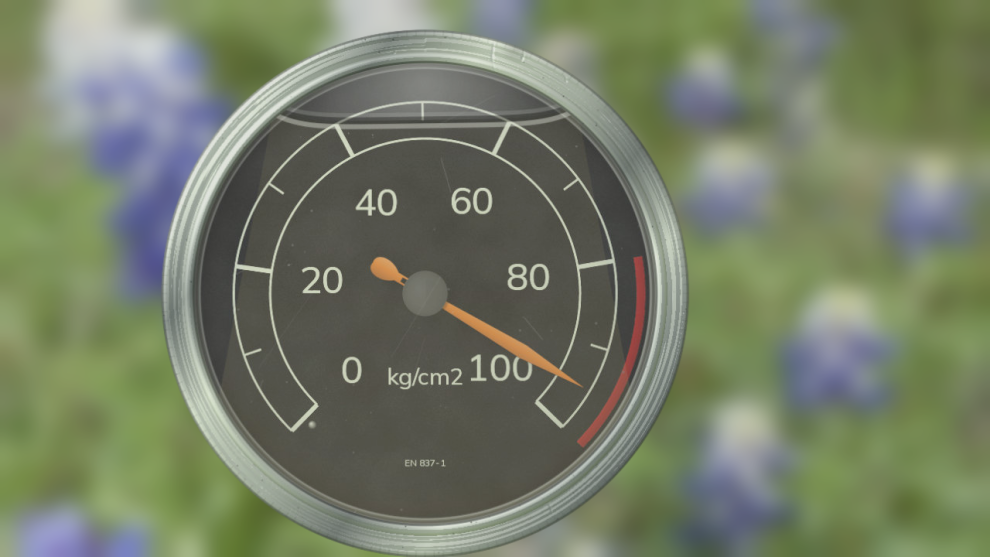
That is 95 kg/cm²
